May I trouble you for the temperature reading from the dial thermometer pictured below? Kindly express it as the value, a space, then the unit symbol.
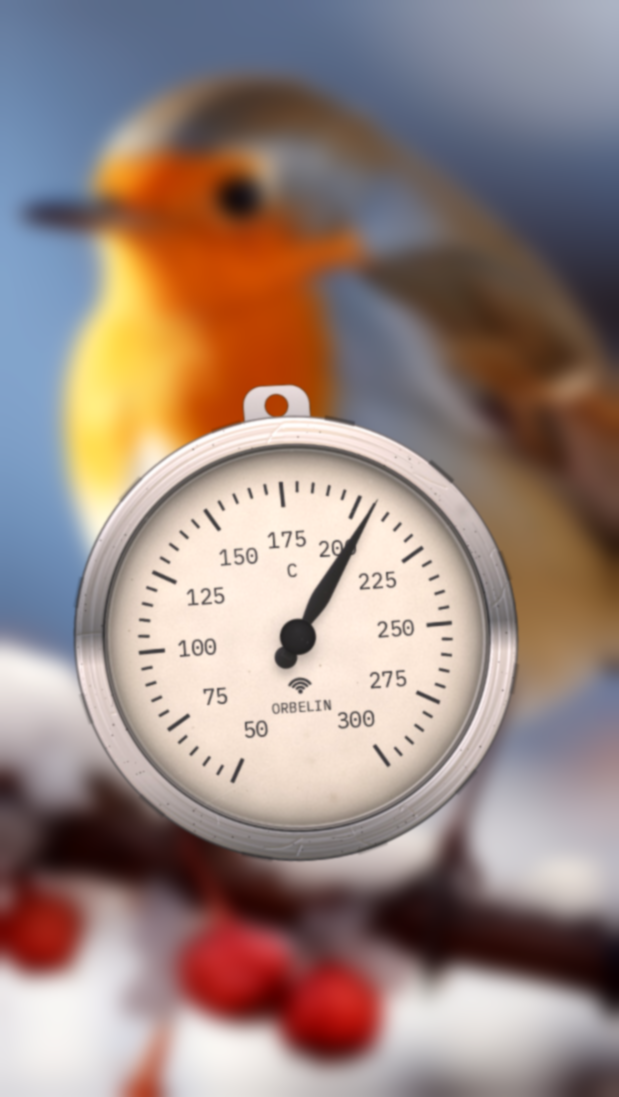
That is 205 °C
